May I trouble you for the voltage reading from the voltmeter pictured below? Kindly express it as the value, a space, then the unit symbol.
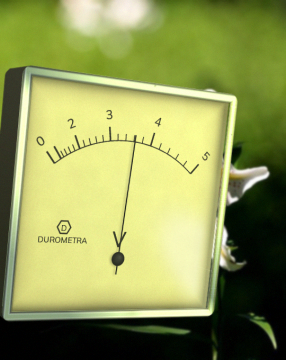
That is 3.6 V
